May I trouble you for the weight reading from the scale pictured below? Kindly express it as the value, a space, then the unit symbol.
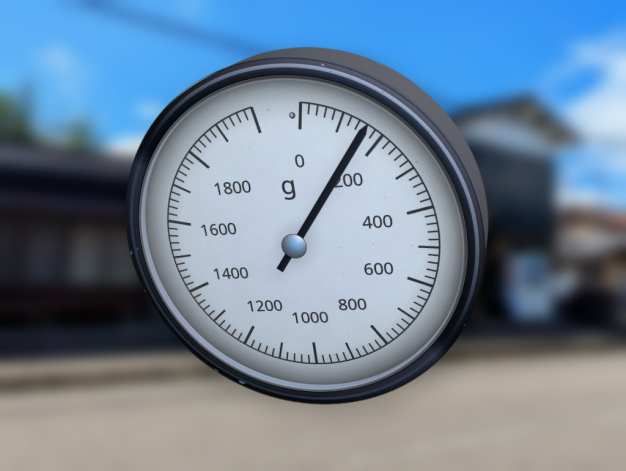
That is 160 g
